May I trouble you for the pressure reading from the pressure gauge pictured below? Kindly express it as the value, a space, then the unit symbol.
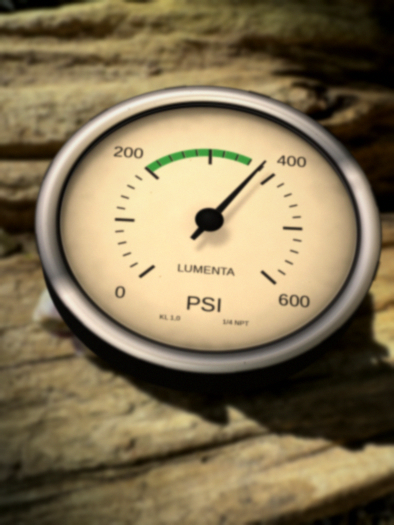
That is 380 psi
